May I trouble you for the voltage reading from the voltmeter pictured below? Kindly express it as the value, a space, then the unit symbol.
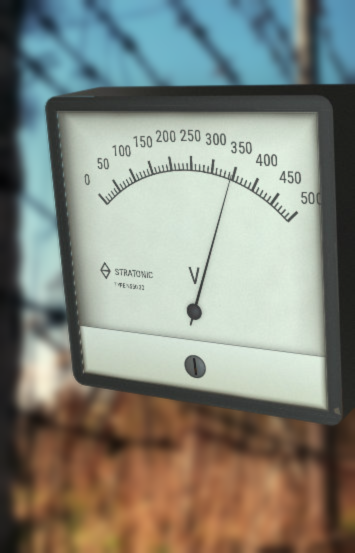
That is 350 V
